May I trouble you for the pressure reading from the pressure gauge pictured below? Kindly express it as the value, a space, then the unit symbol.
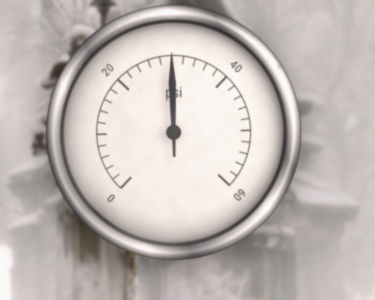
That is 30 psi
